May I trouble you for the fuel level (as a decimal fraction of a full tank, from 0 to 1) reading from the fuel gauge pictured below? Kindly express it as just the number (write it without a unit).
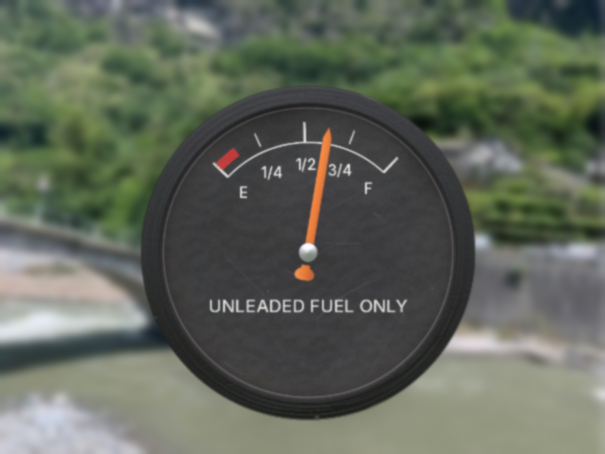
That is 0.625
